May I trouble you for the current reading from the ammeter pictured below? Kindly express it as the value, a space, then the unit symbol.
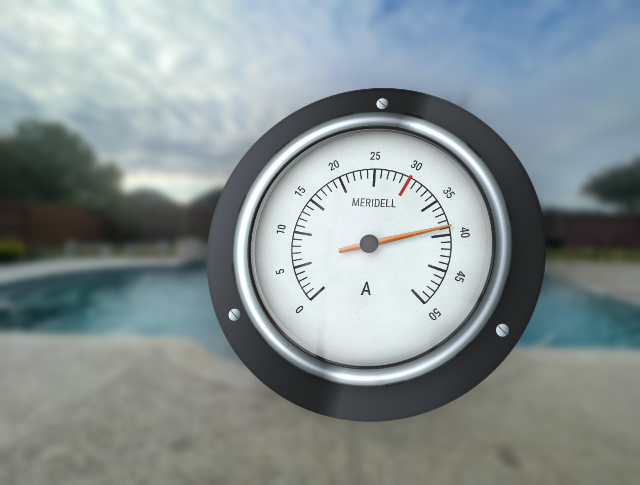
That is 39 A
